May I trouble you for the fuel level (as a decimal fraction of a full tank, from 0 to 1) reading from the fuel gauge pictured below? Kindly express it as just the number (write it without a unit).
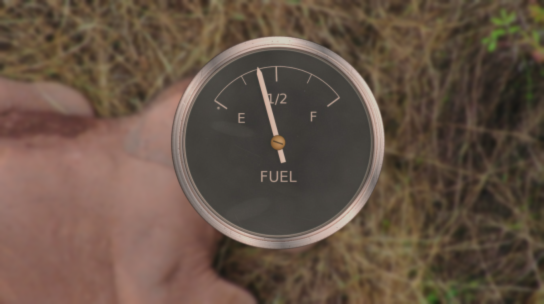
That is 0.375
